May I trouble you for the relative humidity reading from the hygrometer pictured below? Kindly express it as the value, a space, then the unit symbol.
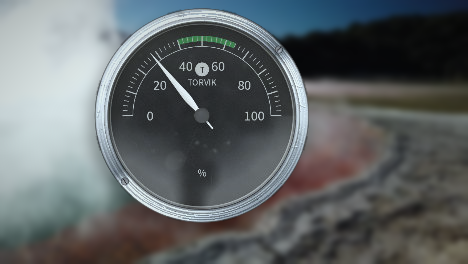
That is 28 %
